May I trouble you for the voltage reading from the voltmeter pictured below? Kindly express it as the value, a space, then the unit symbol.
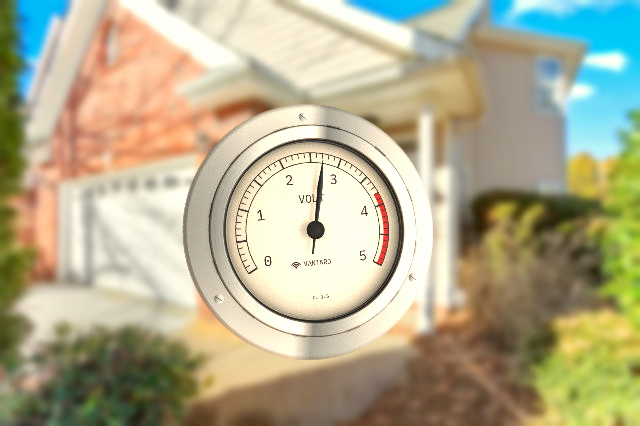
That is 2.7 V
